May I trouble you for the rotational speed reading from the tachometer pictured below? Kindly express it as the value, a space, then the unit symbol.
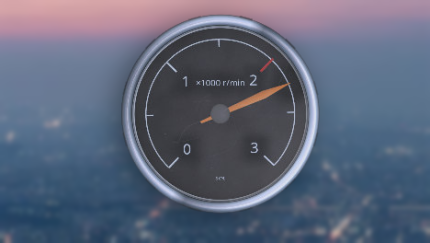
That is 2250 rpm
